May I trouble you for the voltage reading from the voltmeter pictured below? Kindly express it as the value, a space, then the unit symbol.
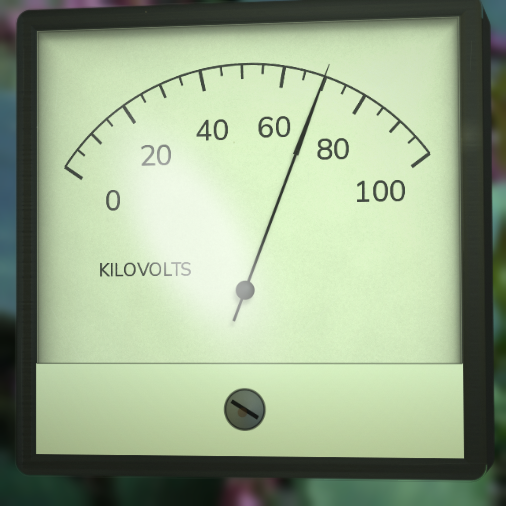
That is 70 kV
